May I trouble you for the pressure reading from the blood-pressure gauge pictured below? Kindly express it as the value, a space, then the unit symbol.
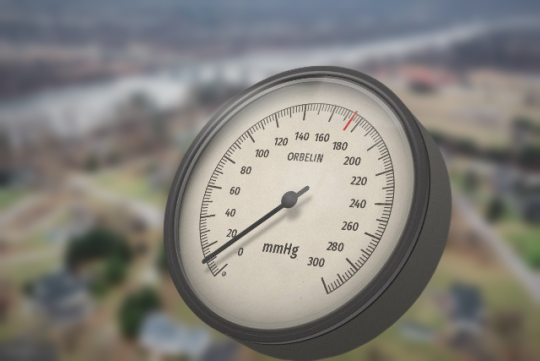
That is 10 mmHg
